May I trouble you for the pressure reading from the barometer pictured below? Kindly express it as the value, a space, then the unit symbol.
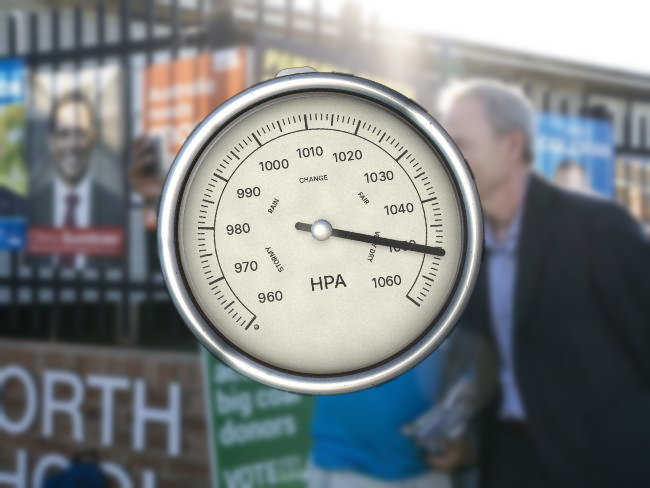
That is 1050 hPa
